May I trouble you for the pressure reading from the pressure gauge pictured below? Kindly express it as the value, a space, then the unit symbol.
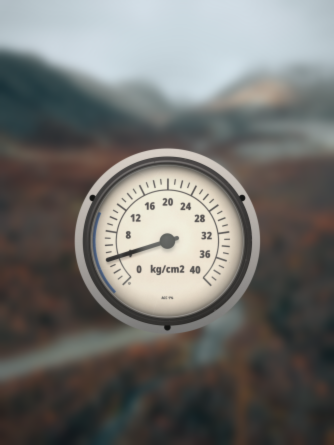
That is 4 kg/cm²
